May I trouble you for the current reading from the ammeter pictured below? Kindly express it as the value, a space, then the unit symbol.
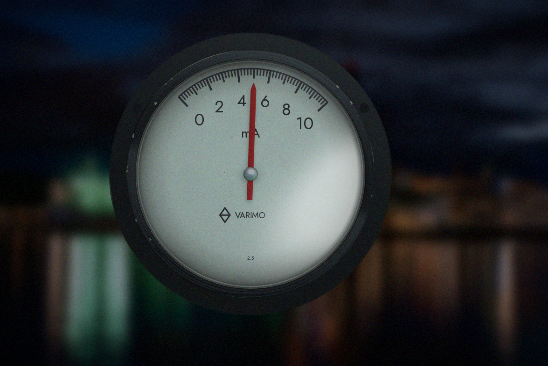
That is 5 mA
